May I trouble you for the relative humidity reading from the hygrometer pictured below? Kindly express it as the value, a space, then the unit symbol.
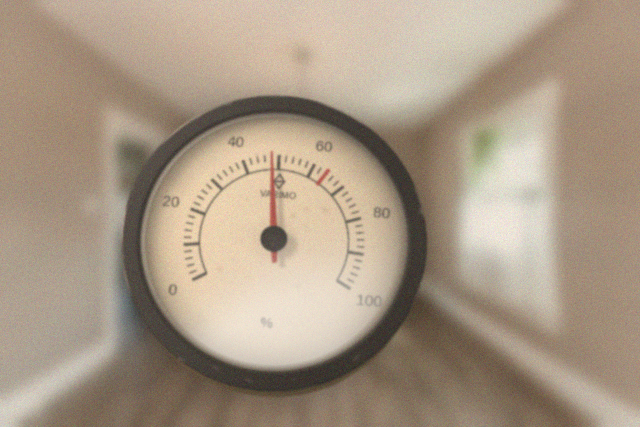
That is 48 %
